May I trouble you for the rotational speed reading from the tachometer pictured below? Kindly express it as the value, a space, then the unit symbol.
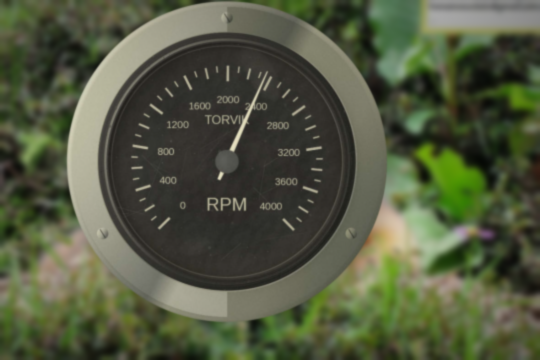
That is 2350 rpm
